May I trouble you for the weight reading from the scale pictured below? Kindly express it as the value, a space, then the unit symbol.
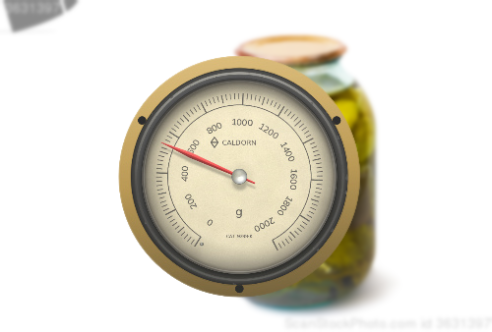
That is 540 g
